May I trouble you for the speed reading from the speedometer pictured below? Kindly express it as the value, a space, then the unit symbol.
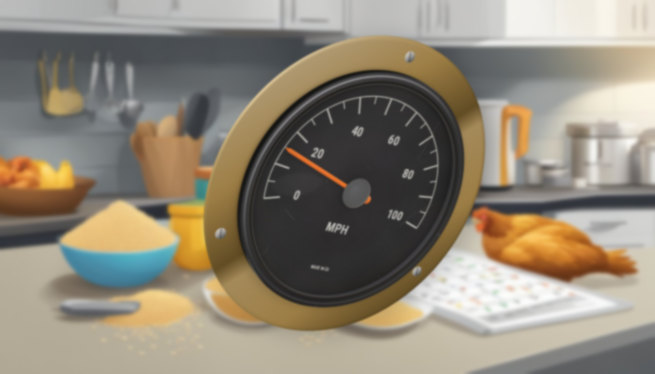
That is 15 mph
